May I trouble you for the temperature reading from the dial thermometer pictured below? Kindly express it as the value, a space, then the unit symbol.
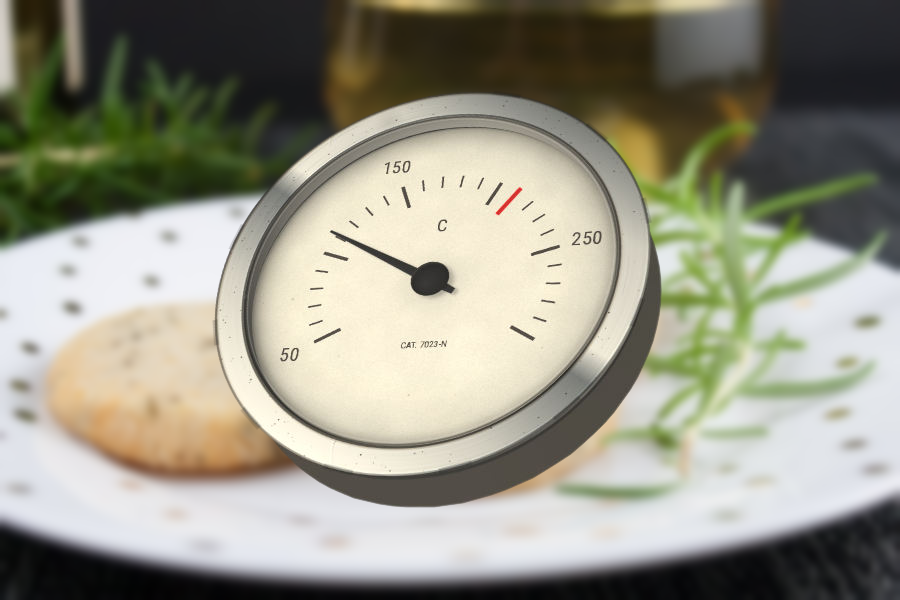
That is 110 °C
